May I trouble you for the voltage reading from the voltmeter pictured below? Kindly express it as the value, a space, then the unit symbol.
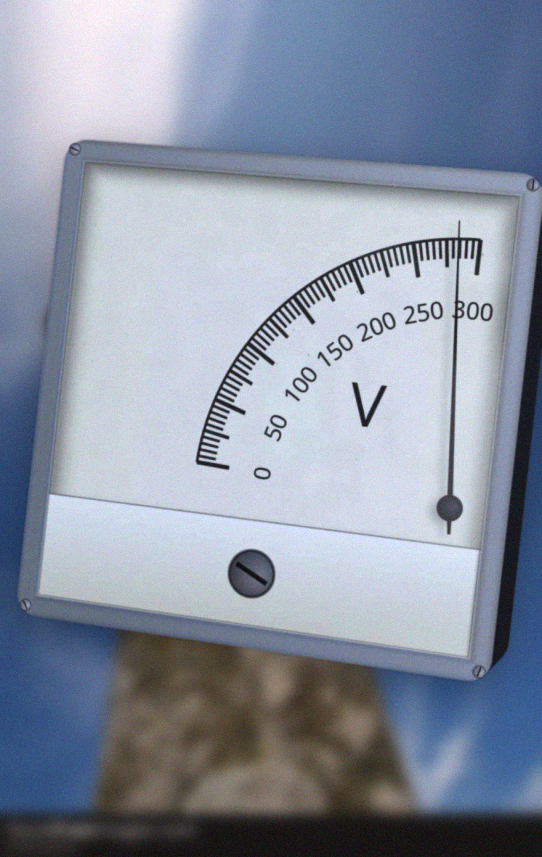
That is 285 V
